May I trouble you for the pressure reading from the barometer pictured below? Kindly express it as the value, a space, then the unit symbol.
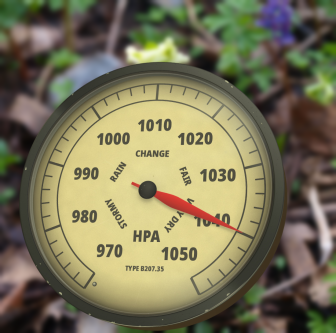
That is 1040 hPa
